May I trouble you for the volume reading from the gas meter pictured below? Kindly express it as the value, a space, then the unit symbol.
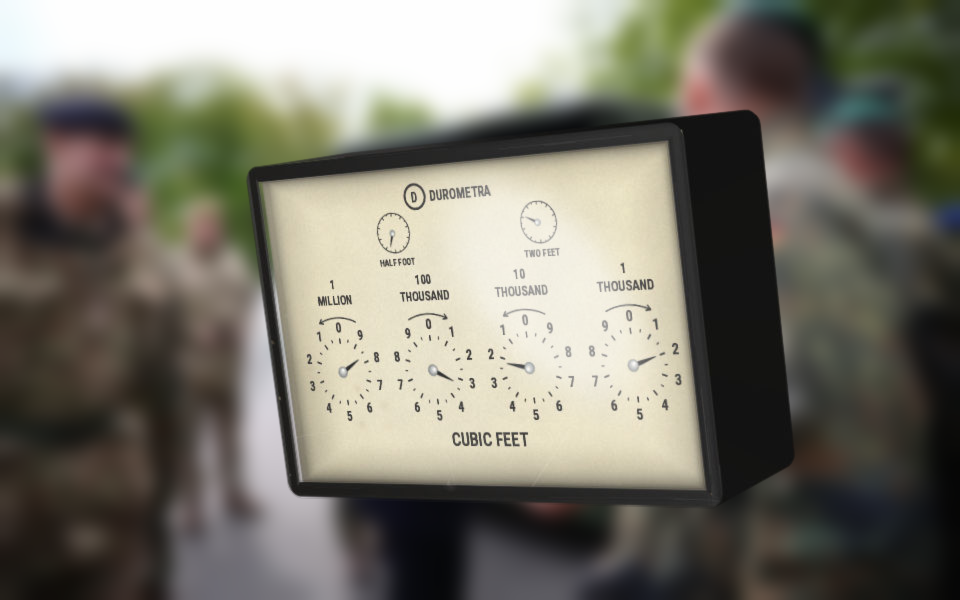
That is 832200 ft³
